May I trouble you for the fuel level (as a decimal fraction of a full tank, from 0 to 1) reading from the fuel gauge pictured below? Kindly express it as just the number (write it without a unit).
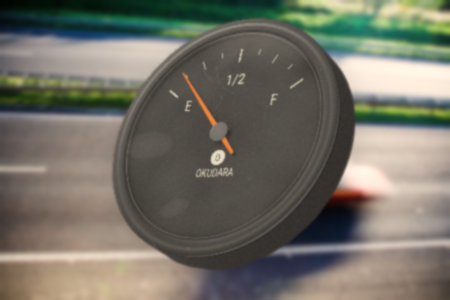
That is 0.125
